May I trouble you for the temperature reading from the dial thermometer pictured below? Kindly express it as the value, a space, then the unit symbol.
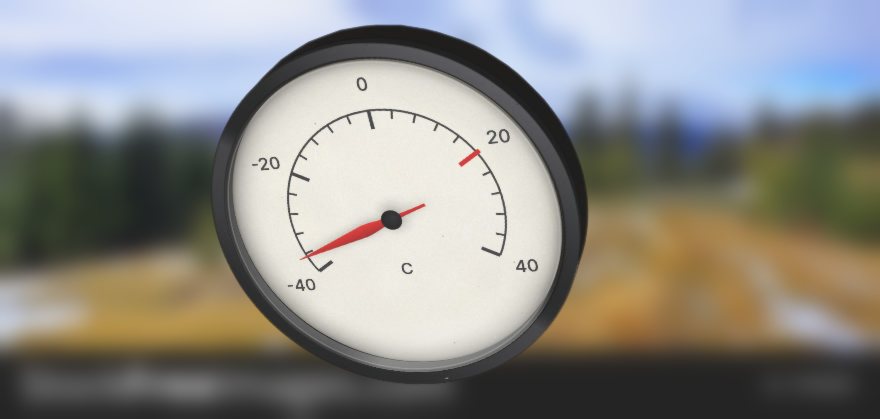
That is -36 °C
